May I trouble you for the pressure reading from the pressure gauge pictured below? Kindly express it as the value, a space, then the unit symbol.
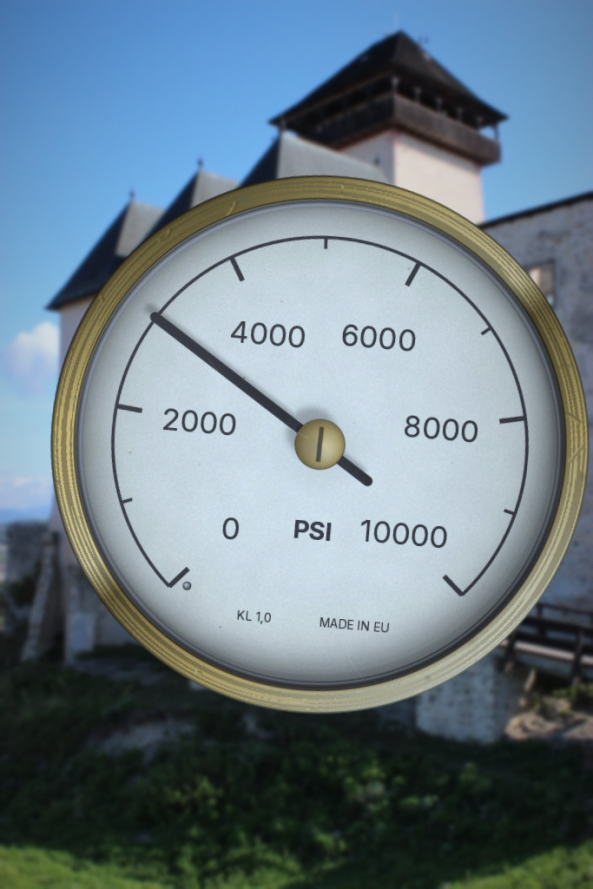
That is 3000 psi
